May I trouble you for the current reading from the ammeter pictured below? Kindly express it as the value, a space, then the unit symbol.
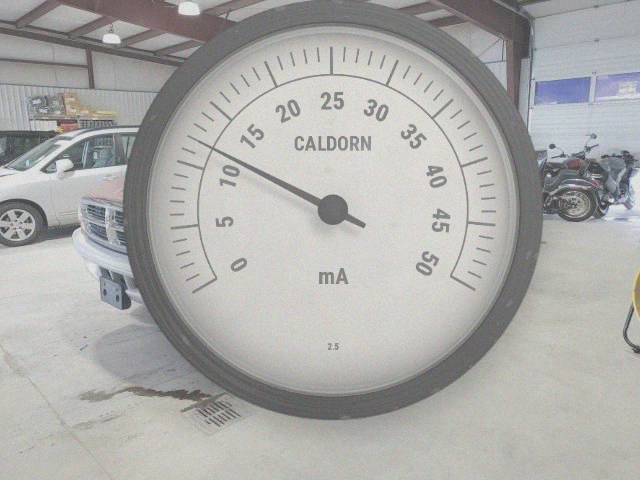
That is 12 mA
